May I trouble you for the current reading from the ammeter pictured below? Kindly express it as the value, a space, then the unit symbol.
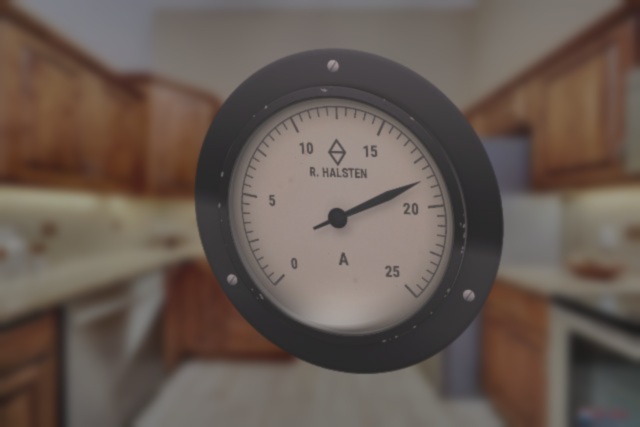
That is 18.5 A
